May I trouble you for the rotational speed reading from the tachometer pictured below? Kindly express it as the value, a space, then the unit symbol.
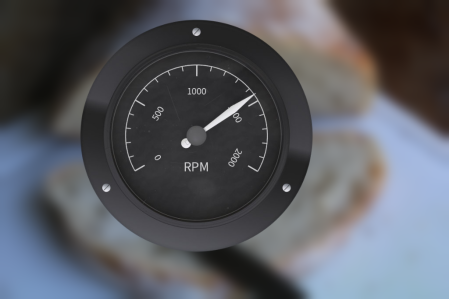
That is 1450 rpm
